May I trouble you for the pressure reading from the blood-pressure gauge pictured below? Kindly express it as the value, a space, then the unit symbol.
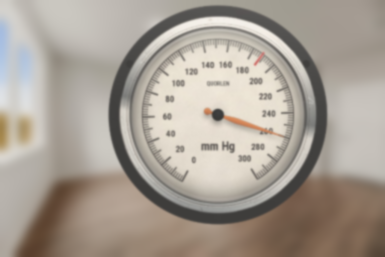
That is 260 mmHg
